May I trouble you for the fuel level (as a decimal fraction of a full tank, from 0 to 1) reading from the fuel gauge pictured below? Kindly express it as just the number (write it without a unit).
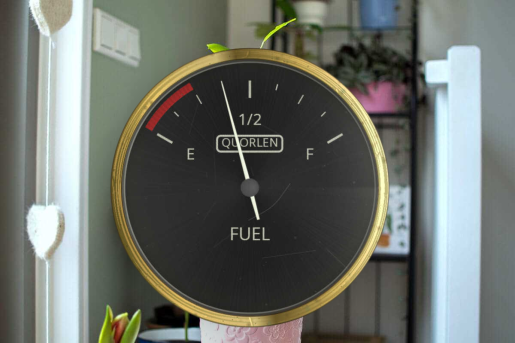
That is 0.375
